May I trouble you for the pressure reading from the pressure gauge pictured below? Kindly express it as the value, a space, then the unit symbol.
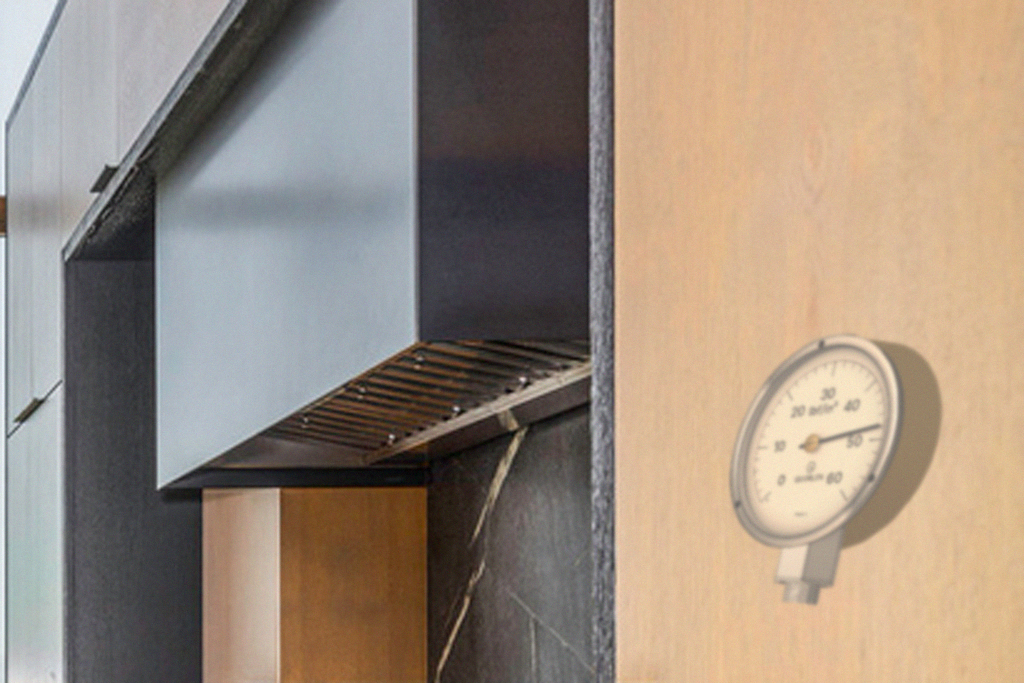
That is 48 psi
